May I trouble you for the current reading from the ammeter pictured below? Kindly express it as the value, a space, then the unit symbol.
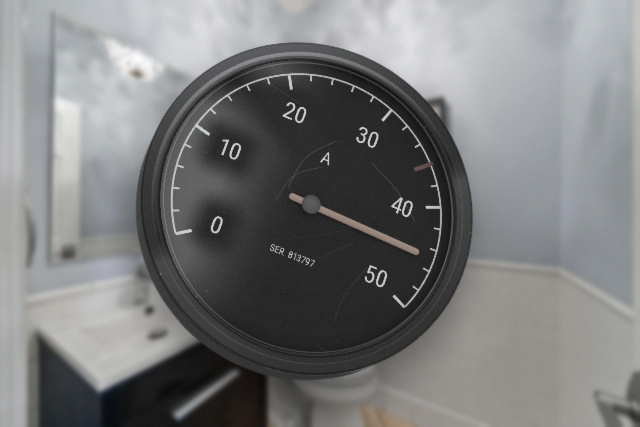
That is 45 A
